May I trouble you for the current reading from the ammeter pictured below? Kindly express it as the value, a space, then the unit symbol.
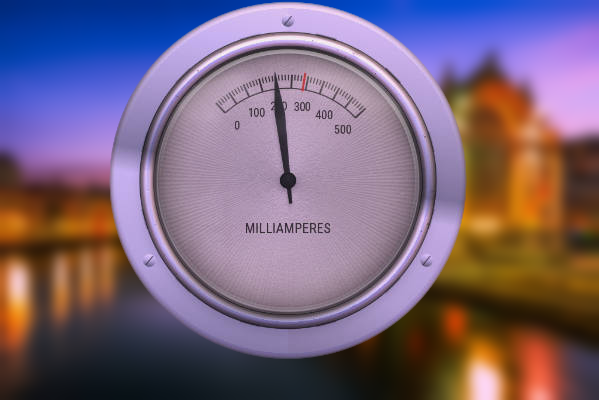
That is 200 mA
